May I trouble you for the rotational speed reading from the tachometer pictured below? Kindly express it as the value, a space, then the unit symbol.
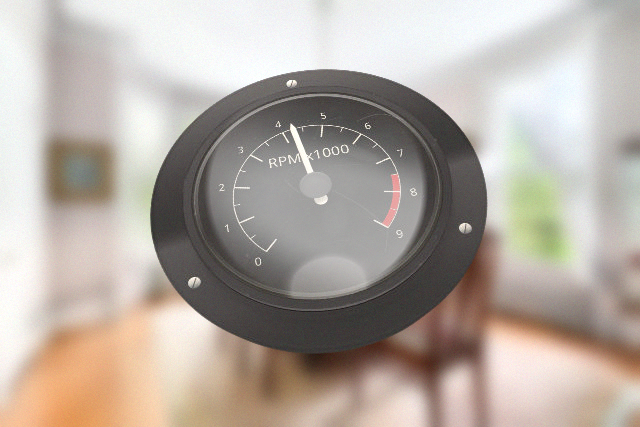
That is 4250 rpm
